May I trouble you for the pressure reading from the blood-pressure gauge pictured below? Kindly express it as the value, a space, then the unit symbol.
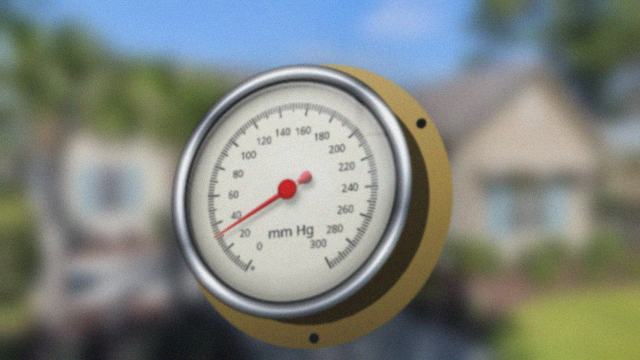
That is 30 mmHg
